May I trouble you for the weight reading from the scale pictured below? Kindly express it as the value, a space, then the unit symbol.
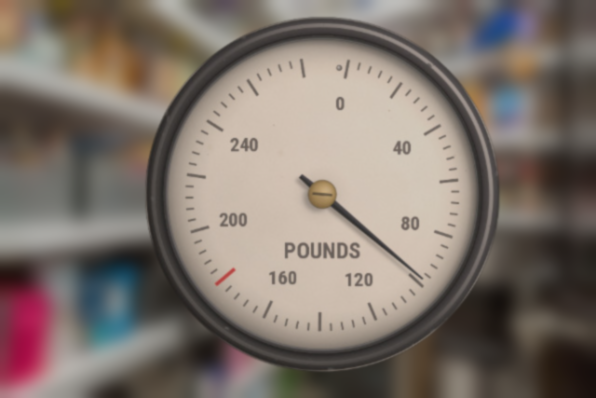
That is 98 lb
